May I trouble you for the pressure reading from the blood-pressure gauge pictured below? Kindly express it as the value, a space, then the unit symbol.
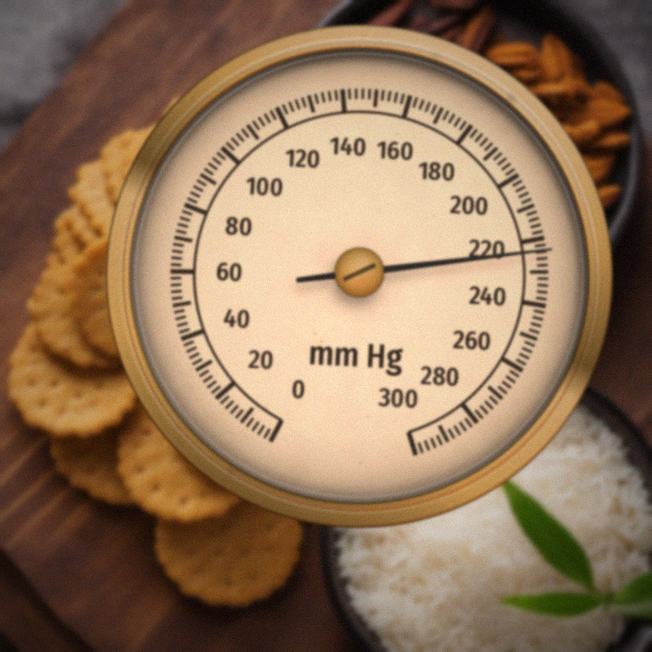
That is 224 mmHg
